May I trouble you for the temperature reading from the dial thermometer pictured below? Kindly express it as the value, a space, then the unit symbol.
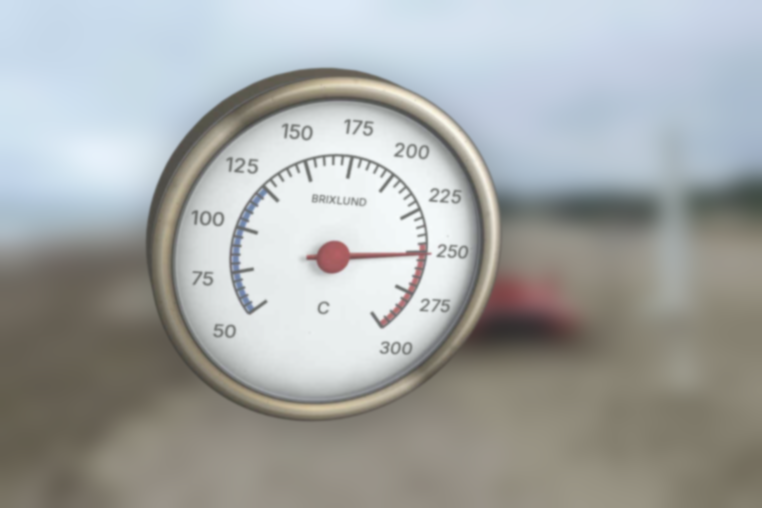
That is 250 °C
